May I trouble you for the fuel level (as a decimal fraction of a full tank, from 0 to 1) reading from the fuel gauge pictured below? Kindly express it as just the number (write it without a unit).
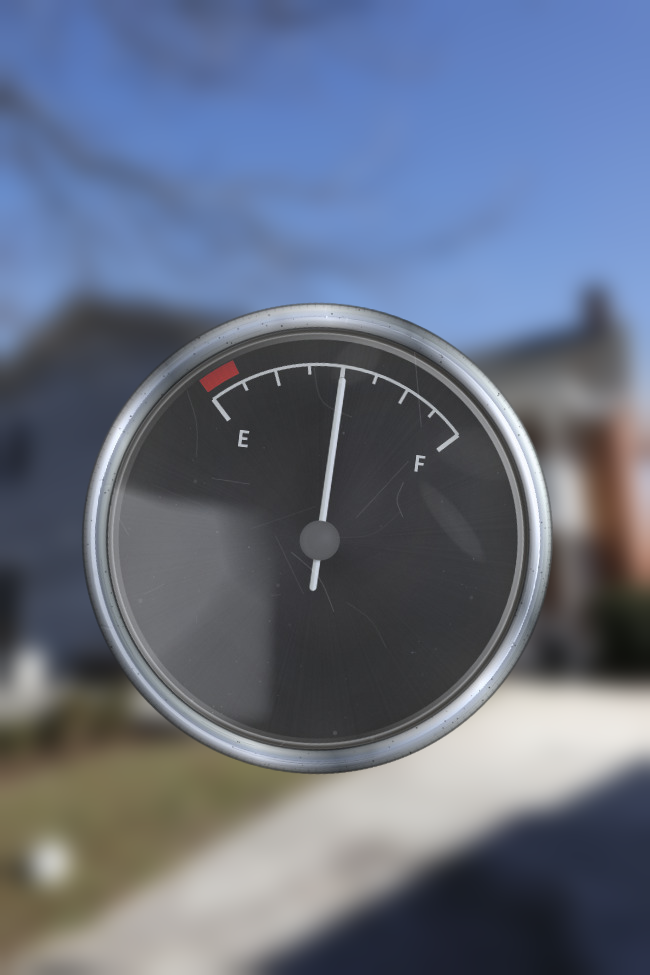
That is 0.5
